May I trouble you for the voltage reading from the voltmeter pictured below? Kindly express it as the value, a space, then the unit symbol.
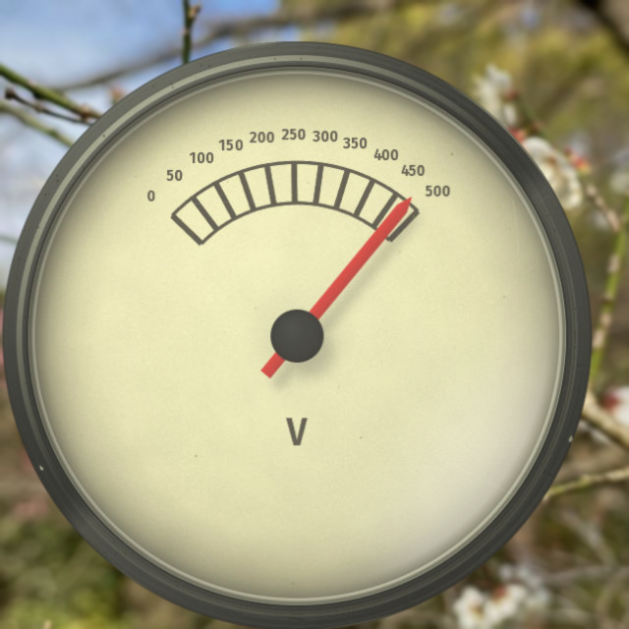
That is 475 V
